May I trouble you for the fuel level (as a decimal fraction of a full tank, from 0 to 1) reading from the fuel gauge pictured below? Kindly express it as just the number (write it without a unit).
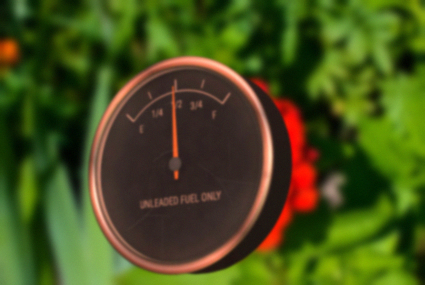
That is 0.5
